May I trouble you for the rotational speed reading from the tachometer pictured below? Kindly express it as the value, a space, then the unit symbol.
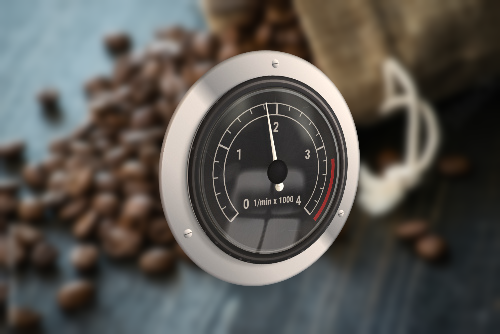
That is 1800 rpm
